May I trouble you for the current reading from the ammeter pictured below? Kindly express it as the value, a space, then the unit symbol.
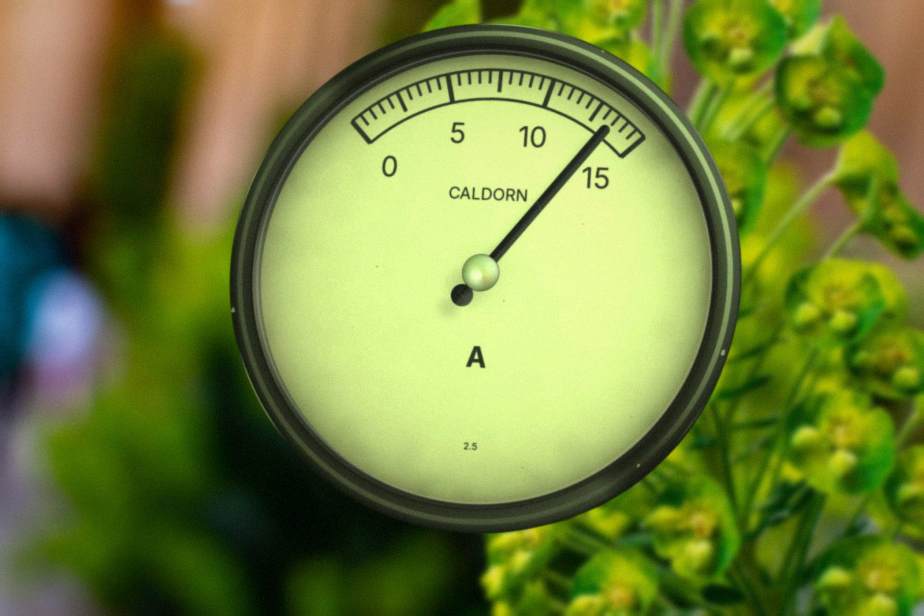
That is 13.5 A
